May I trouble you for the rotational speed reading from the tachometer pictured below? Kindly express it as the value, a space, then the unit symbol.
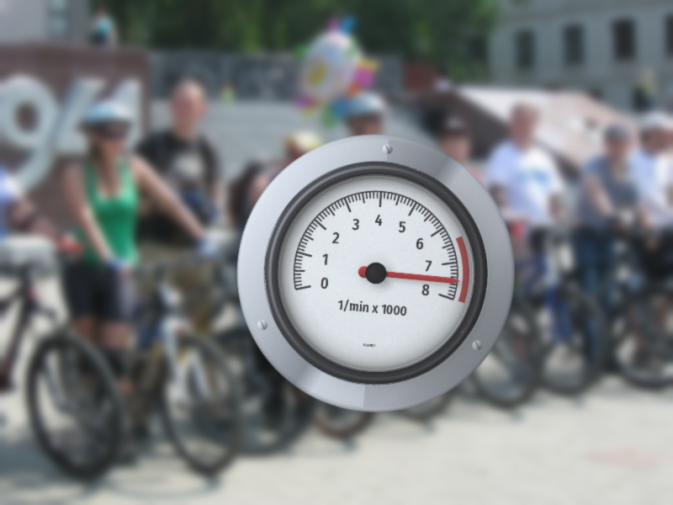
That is 7500 rpm
